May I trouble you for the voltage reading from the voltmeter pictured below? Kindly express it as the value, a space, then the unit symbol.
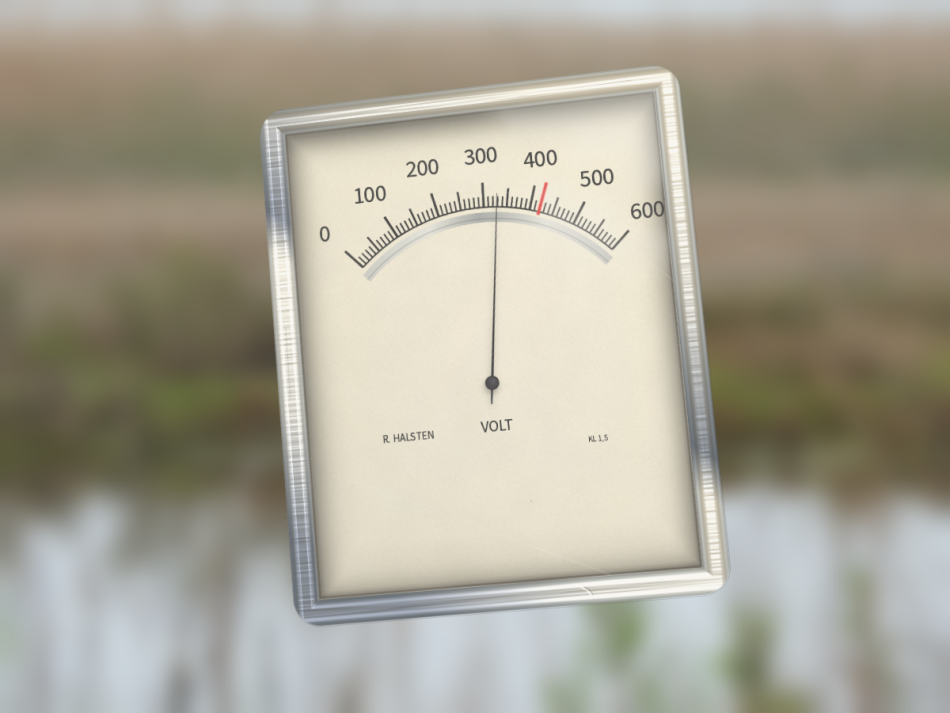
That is 330 V
